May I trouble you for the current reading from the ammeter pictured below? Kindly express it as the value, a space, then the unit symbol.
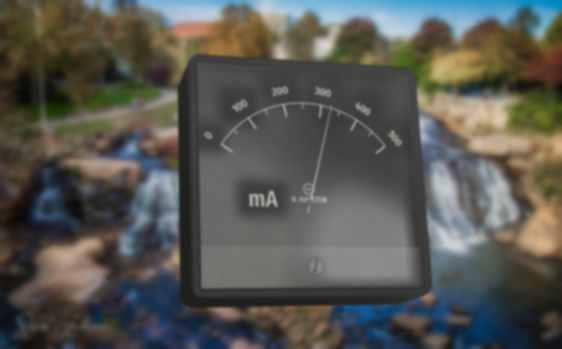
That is 325 mA
